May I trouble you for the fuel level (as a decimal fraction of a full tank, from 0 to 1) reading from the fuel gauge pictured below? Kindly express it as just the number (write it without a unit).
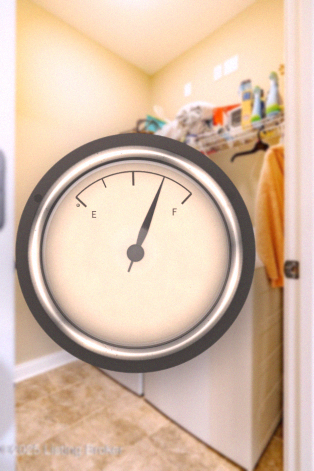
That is 0.75
